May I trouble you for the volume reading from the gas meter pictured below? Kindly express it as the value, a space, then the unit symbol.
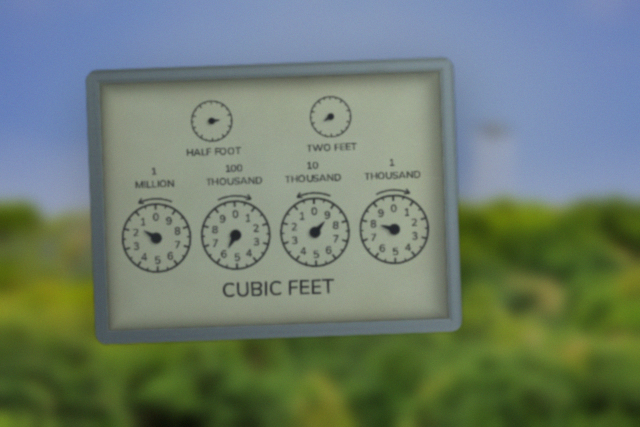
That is 158800 ft³
